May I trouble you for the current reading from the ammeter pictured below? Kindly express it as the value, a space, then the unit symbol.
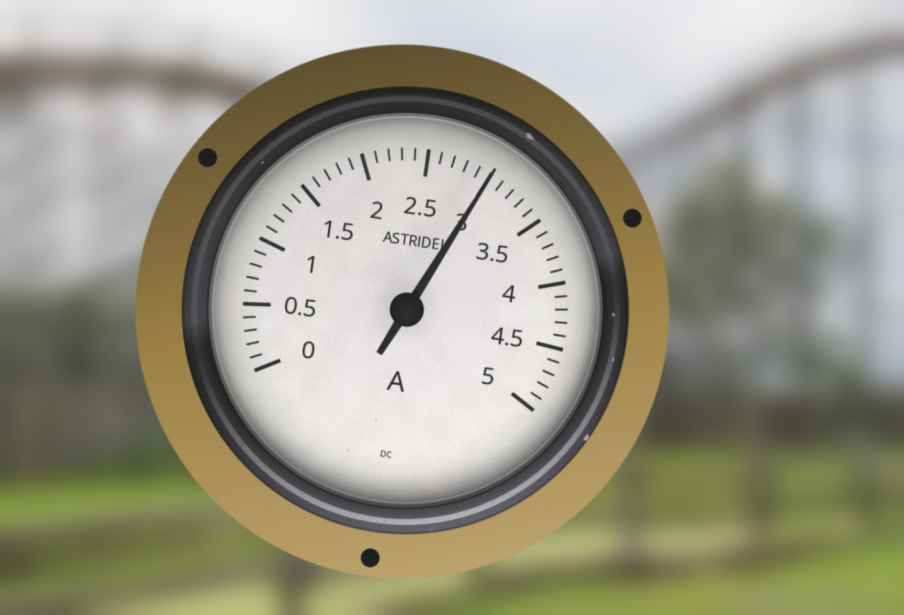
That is 3 A
